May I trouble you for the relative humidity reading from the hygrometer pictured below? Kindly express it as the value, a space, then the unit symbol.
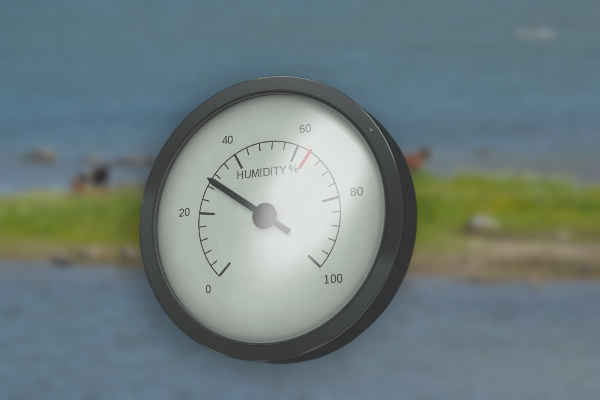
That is 30 %
